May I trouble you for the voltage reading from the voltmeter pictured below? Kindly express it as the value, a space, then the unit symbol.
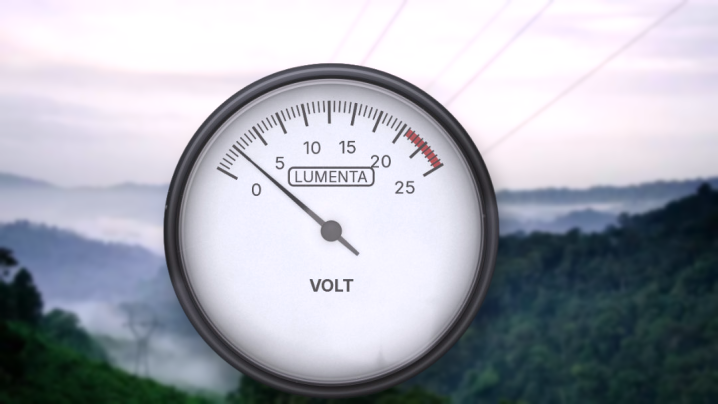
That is 2.5 V
